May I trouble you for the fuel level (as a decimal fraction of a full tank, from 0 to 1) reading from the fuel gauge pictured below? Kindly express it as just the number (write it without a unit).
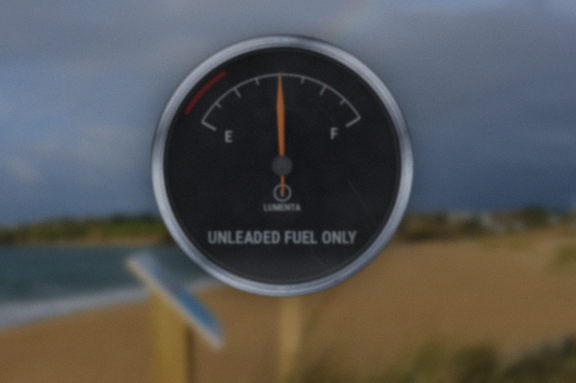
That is 0.5
